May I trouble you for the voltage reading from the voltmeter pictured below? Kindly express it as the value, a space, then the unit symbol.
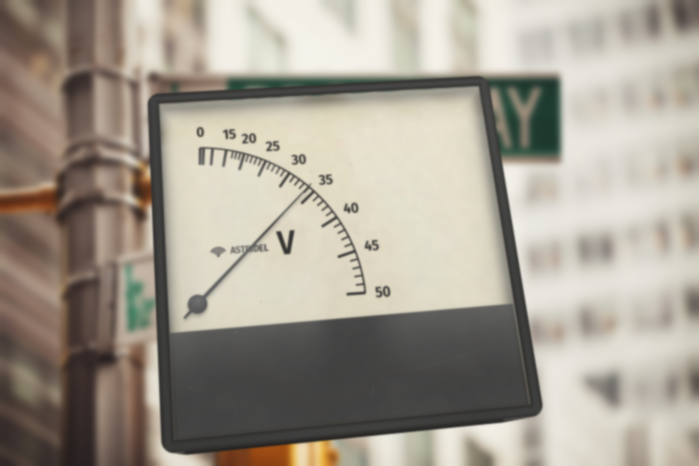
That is 34 V
